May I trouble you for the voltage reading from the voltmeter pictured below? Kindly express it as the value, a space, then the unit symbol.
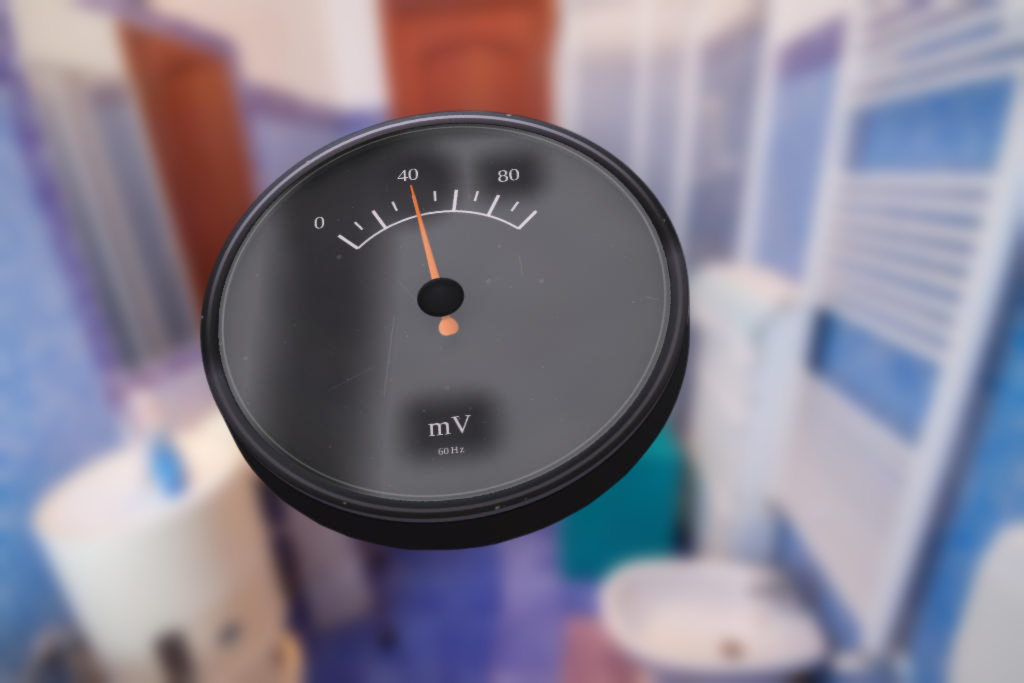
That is 40 mV
